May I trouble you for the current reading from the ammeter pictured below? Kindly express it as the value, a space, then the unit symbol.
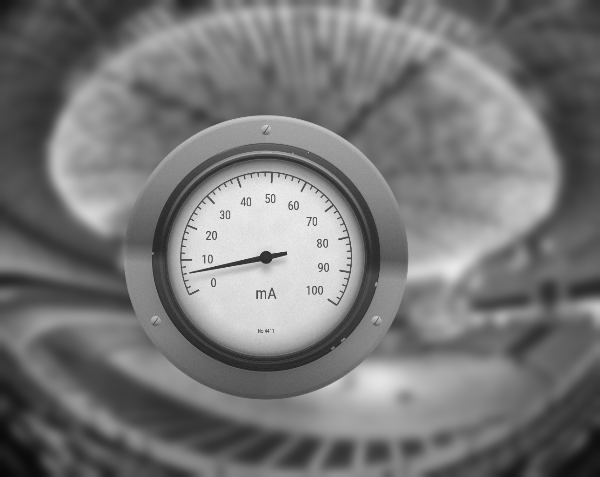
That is 6 mA
